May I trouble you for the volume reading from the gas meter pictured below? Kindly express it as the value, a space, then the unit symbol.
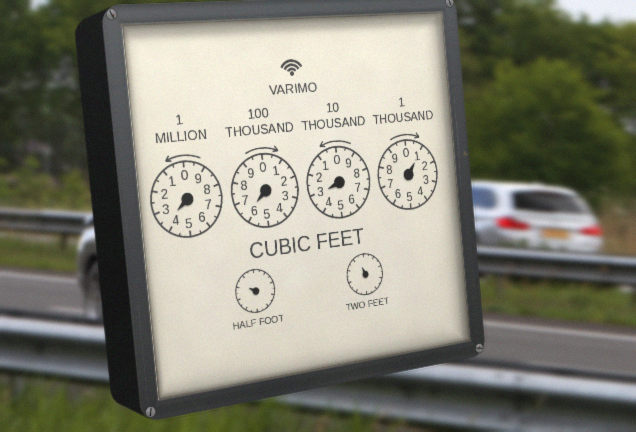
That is 363100 ft³
